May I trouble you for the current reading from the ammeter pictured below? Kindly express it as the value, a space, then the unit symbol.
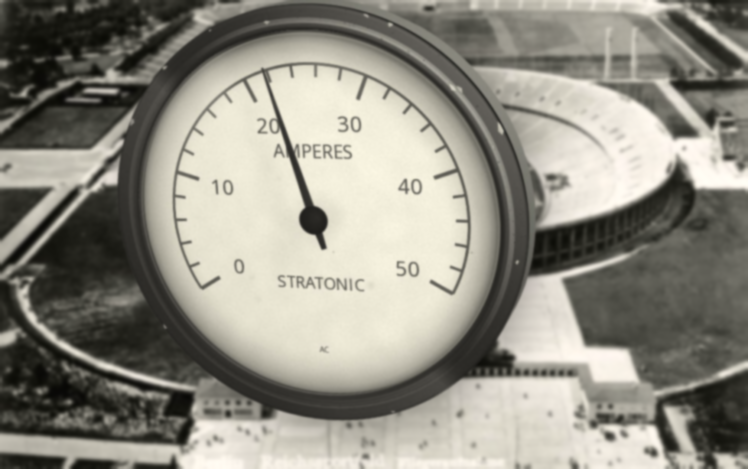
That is 22 A
